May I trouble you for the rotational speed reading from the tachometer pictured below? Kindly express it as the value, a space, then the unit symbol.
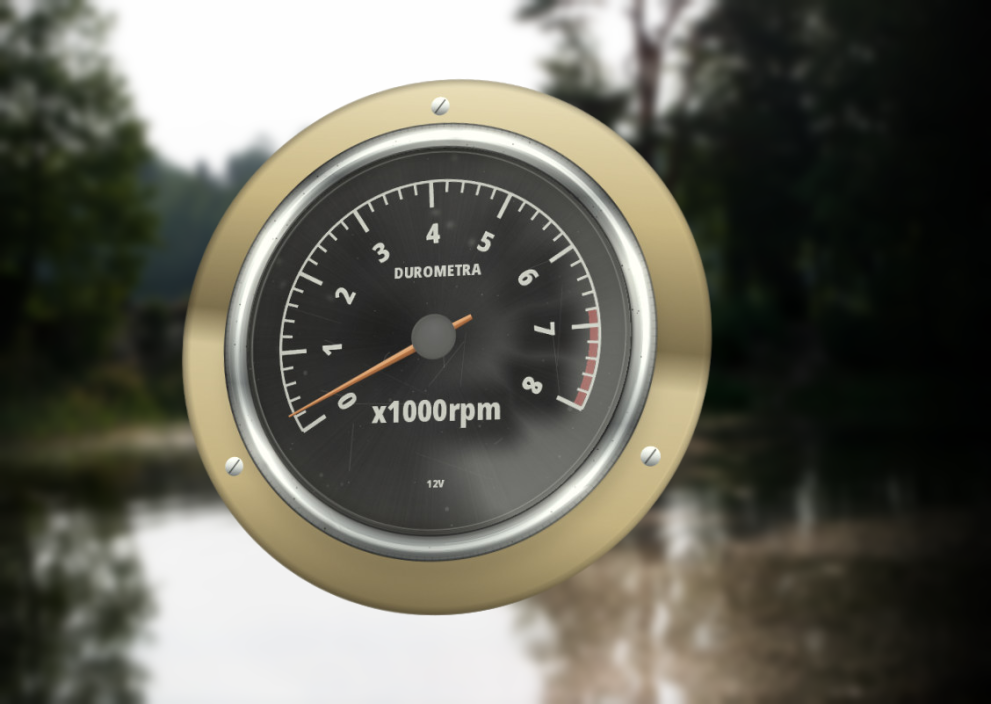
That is 200 rpm
